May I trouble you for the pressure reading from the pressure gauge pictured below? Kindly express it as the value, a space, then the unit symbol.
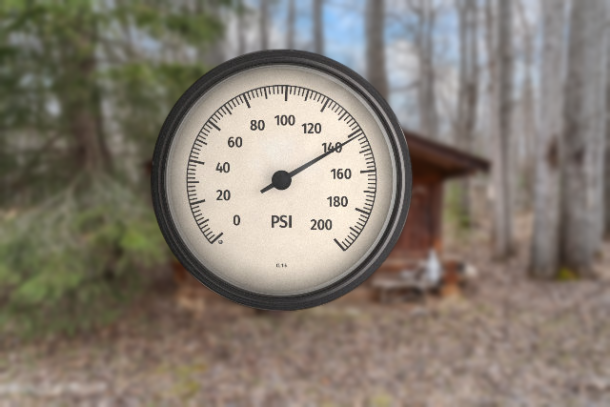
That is 142 psi
